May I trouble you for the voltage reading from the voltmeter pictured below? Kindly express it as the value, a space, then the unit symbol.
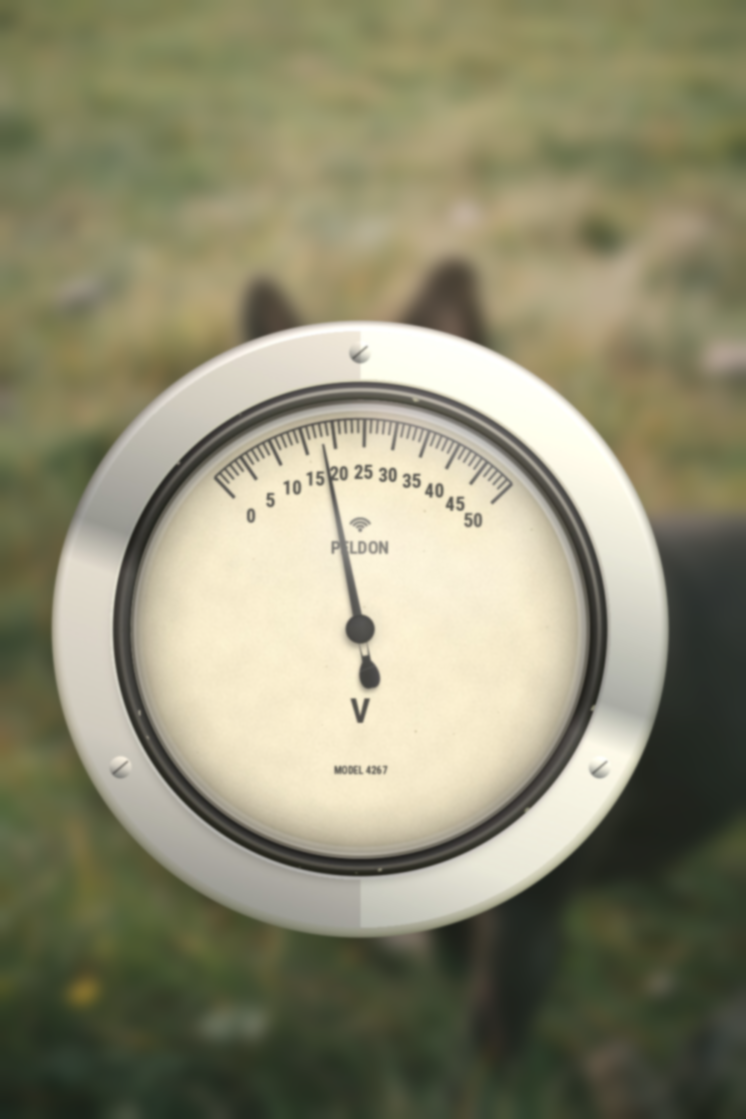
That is 18 V
